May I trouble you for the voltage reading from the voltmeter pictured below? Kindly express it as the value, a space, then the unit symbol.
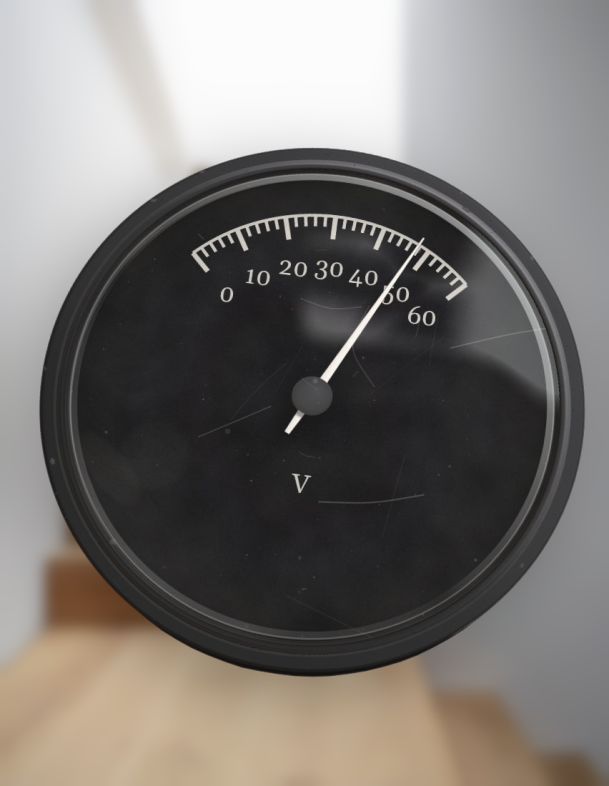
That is 48 V
